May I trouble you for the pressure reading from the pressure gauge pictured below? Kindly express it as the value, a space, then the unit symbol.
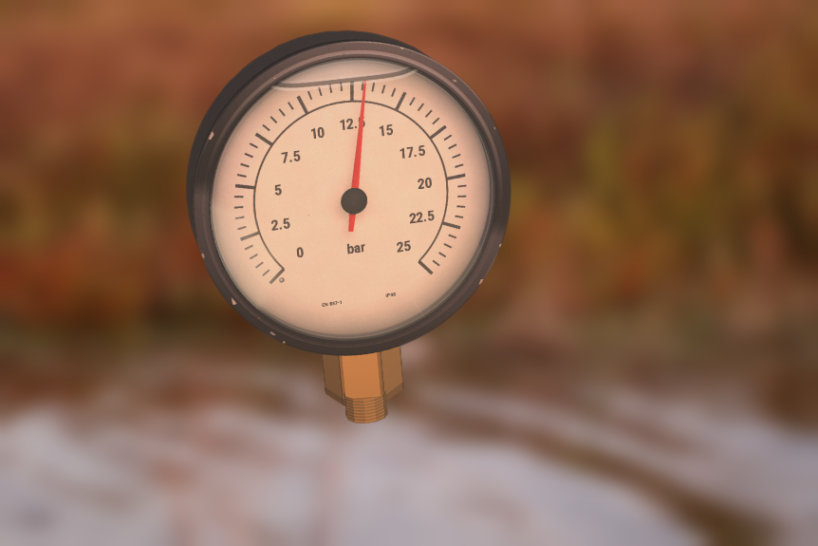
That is 13 bar
